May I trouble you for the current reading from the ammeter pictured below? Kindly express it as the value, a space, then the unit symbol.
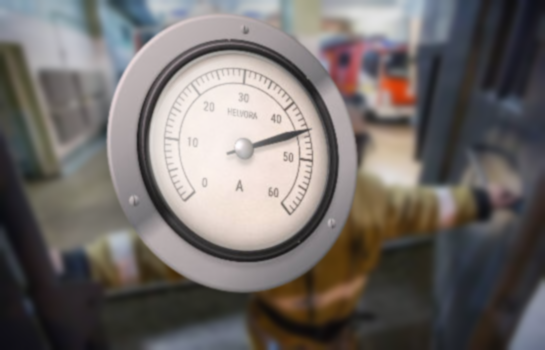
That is 45 A
